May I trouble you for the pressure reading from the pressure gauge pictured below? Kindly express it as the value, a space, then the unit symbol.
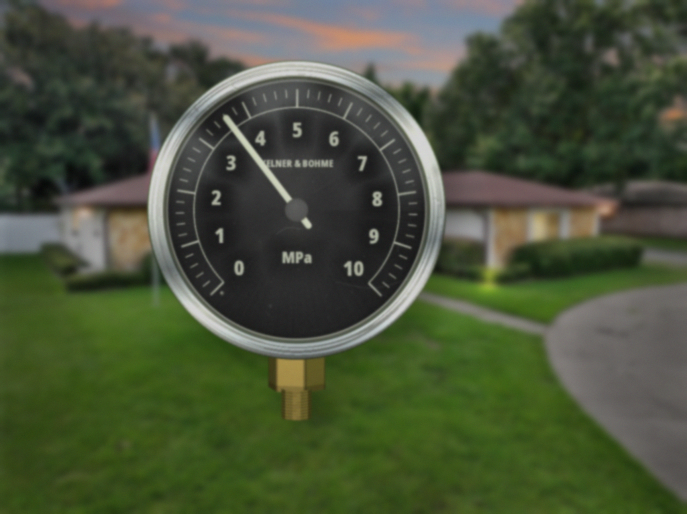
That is 3.6 MPa
